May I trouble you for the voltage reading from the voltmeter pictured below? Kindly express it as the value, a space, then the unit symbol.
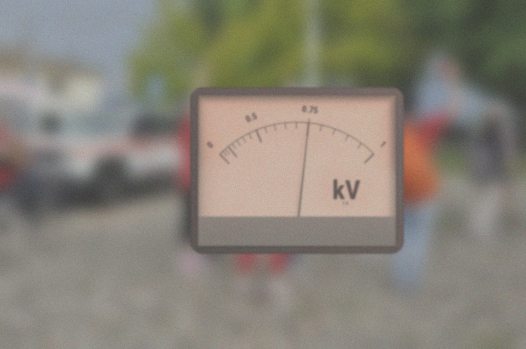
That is 0.75 kV
